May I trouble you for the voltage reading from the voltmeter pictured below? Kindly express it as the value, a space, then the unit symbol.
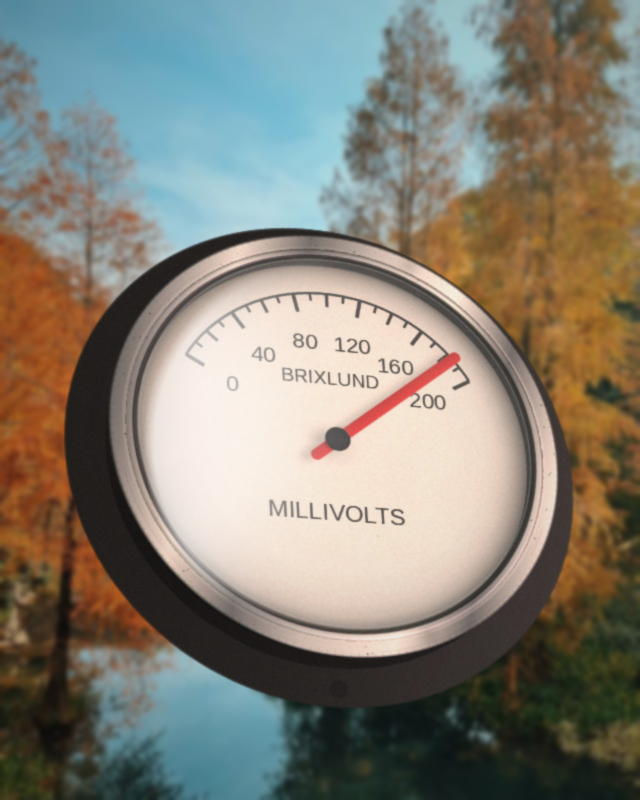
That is 185 mV
